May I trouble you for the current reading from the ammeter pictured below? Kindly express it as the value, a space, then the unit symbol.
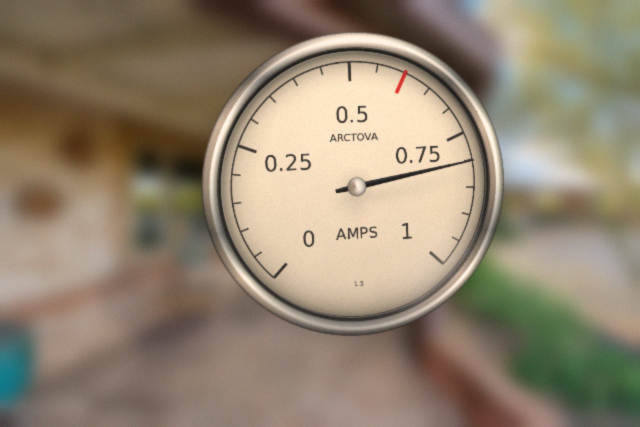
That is 0.8 A
